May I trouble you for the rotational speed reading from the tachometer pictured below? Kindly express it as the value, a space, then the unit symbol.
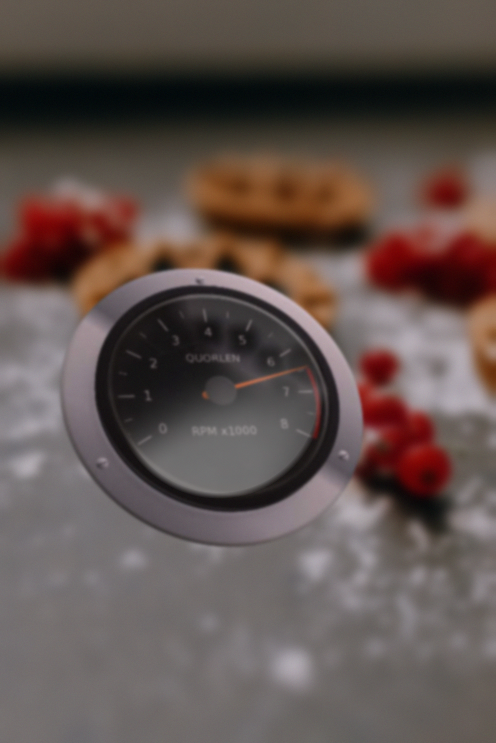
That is 6500 rpm
